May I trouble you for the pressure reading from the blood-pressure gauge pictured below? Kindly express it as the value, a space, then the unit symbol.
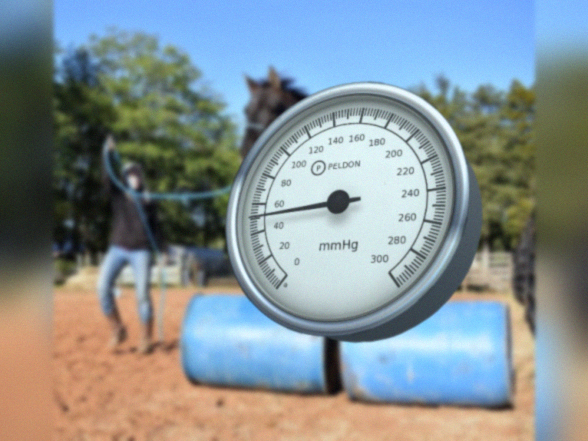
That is 50 mmHg
